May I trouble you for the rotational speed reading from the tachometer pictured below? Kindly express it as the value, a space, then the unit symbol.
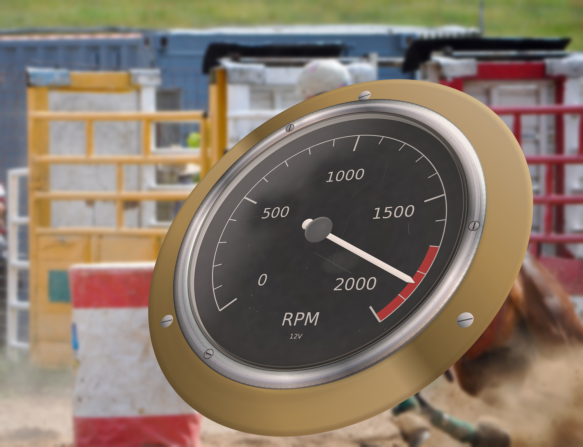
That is 1850 rpm
